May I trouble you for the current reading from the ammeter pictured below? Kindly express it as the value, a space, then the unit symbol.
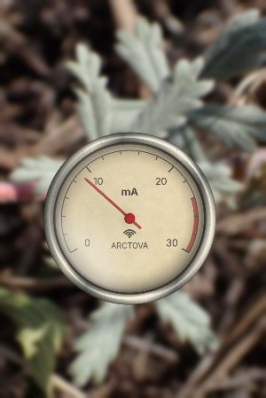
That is 9 mA
